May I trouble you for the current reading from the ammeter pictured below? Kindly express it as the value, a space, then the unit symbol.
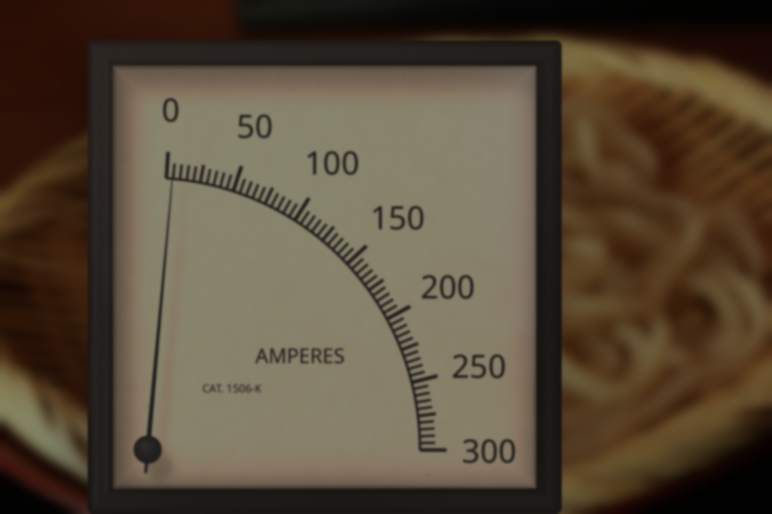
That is 5 A
